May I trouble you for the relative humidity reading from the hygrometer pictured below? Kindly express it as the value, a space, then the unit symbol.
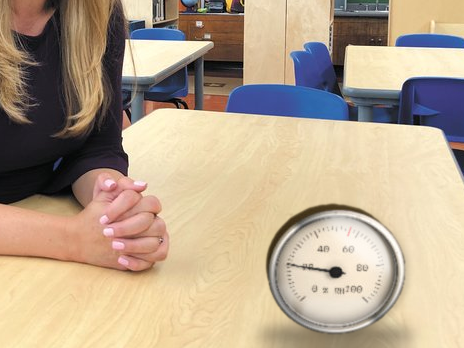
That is 20 %
